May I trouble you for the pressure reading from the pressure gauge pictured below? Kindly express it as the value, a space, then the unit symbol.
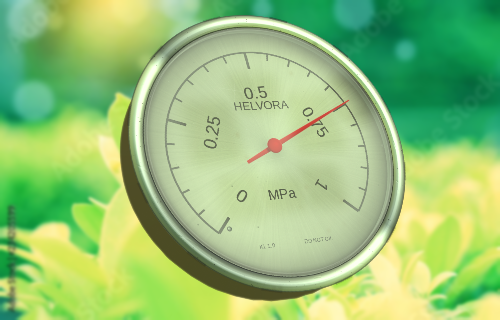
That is 0.75 MPa
